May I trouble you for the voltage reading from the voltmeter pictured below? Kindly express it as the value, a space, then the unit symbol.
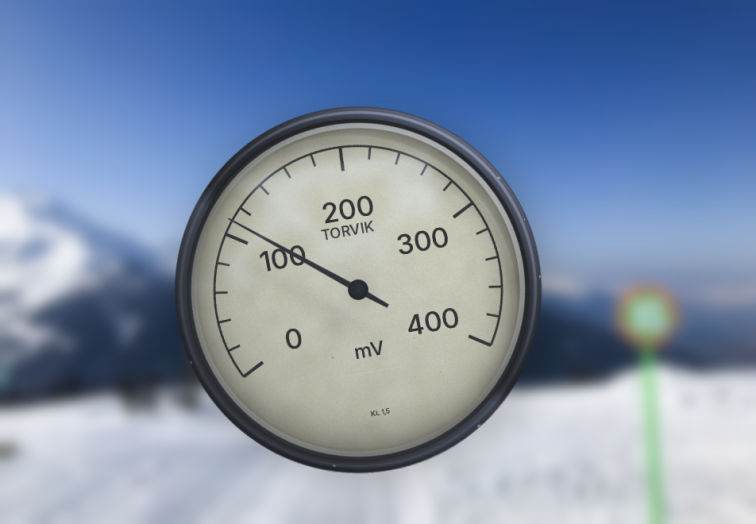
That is 110 mV
